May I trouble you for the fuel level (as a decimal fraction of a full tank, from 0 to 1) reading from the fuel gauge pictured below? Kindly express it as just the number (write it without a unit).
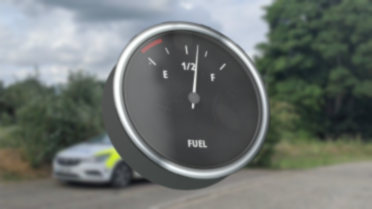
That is 0.625
